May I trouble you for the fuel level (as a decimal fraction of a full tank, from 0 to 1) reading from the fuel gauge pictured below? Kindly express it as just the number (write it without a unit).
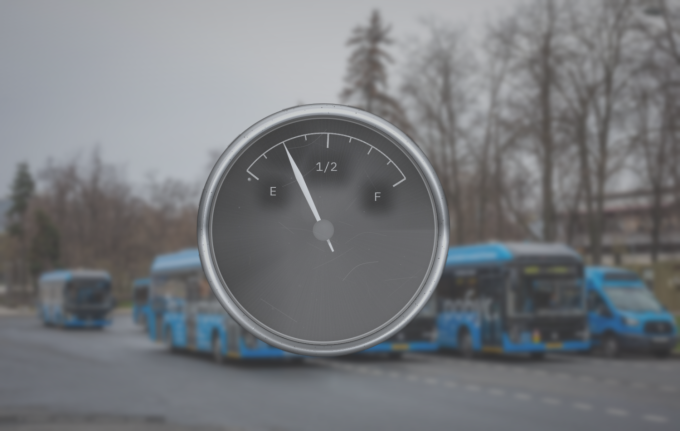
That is 0.25
